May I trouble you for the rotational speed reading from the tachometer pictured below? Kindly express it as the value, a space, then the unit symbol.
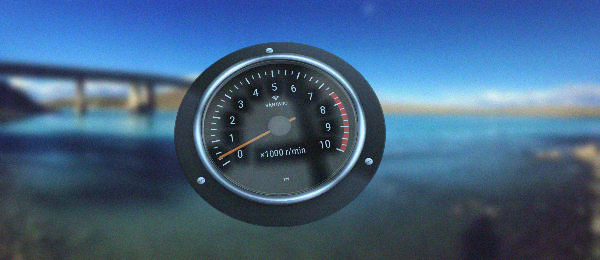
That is 250 rpm
